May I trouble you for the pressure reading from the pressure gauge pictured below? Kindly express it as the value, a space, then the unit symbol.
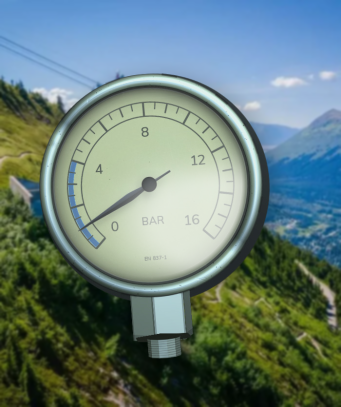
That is 1 bar
